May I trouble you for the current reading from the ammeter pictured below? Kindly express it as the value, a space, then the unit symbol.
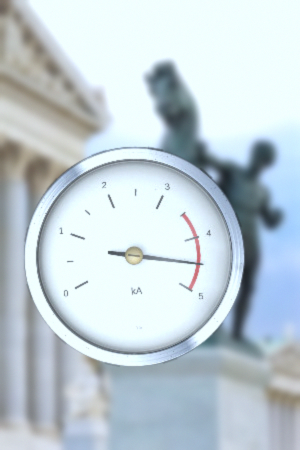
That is 4.5 kA
